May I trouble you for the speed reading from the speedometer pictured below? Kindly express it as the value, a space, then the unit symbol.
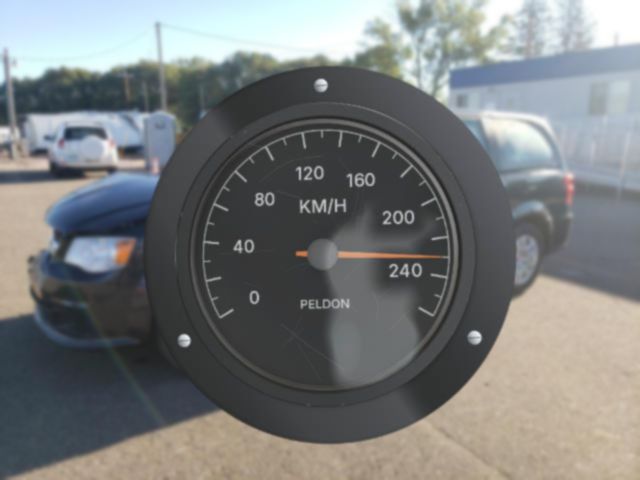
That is 230 km/h
